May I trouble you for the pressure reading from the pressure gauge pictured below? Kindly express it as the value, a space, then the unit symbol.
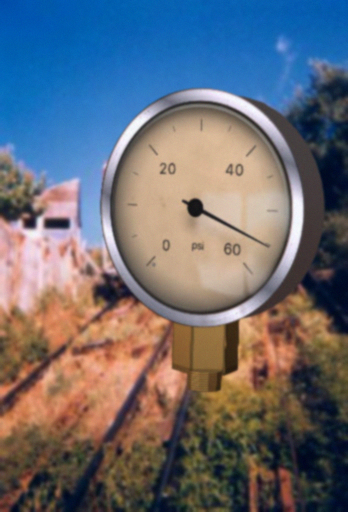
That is 55 psi
